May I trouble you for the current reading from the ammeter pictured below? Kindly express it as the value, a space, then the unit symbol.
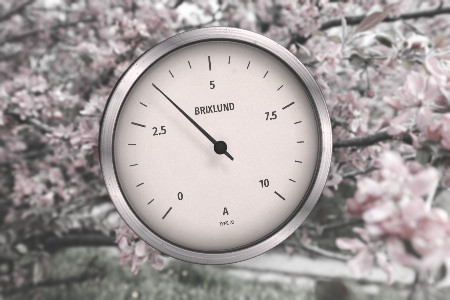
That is 3.5 A
